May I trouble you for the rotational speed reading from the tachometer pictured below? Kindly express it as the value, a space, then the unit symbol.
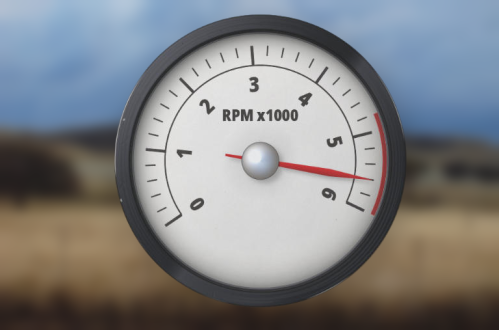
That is 5600 rpm
